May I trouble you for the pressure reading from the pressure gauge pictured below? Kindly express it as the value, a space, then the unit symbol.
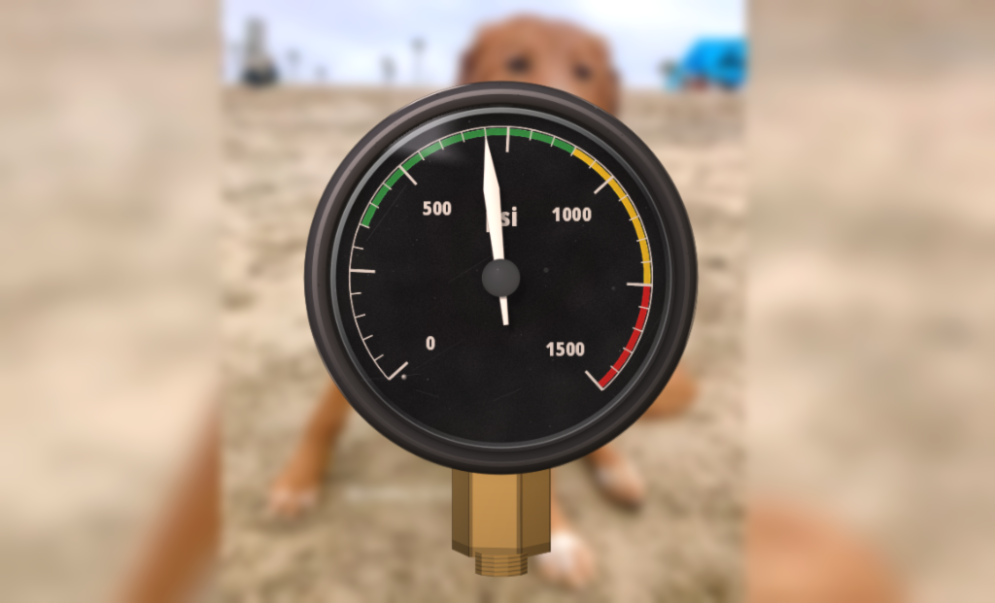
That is 700 psi
